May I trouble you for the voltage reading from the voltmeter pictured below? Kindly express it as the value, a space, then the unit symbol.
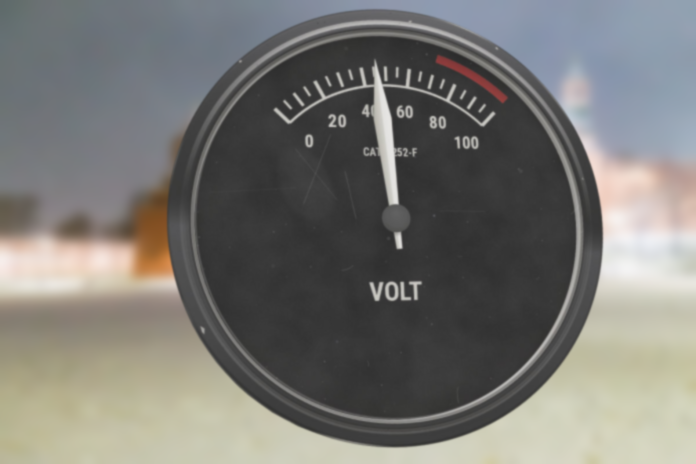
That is 45 V
